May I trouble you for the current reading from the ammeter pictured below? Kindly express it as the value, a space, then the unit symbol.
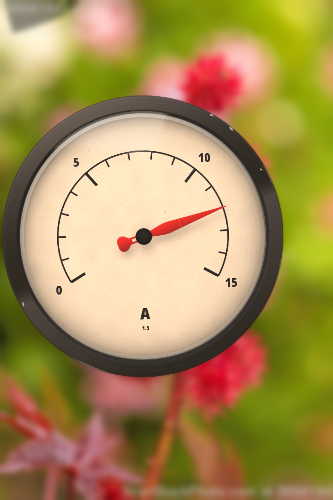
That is 12 A
